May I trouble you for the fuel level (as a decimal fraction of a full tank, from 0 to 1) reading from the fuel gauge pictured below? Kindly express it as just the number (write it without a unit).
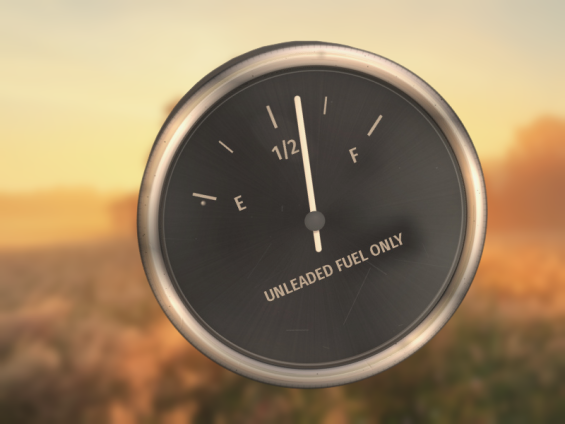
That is 0.625
